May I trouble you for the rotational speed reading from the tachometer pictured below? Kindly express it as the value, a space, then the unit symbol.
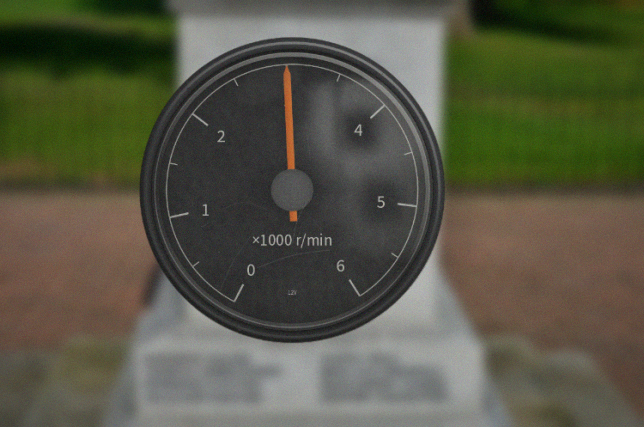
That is 3000 rpm
